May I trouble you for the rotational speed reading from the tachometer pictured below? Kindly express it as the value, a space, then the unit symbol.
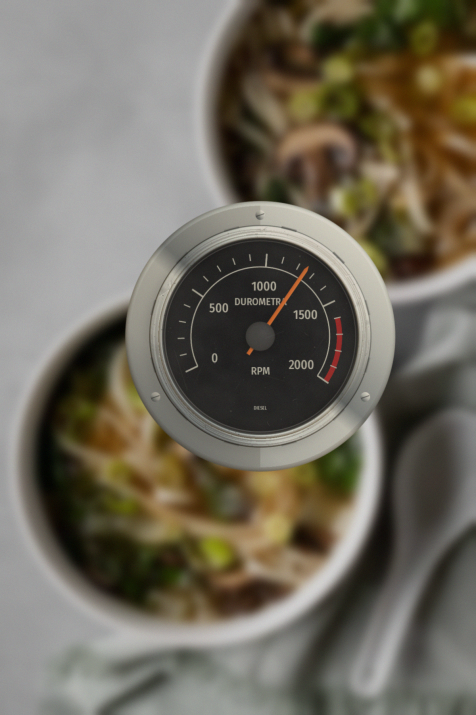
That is 1250 rpm
